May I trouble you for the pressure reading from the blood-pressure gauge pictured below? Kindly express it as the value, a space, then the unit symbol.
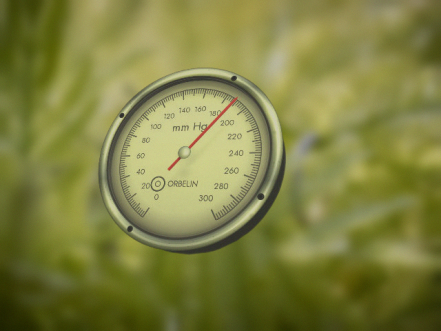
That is 190 mmHg
